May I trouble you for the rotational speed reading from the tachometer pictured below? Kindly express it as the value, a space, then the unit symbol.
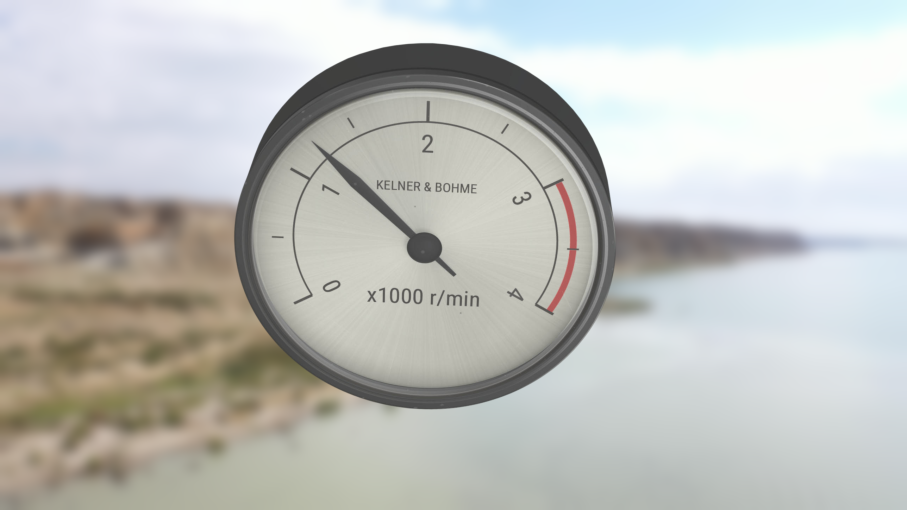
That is 1250 rpm
